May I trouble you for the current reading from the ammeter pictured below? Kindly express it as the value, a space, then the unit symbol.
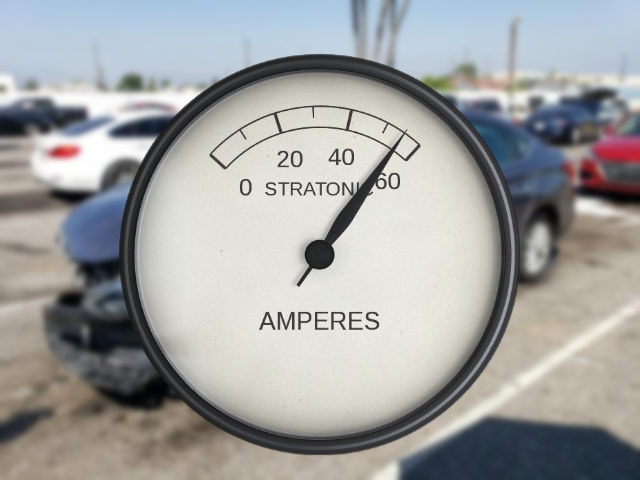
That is 55 A
